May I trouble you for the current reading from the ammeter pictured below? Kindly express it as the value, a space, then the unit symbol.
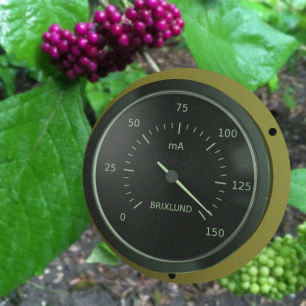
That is 145 mA
